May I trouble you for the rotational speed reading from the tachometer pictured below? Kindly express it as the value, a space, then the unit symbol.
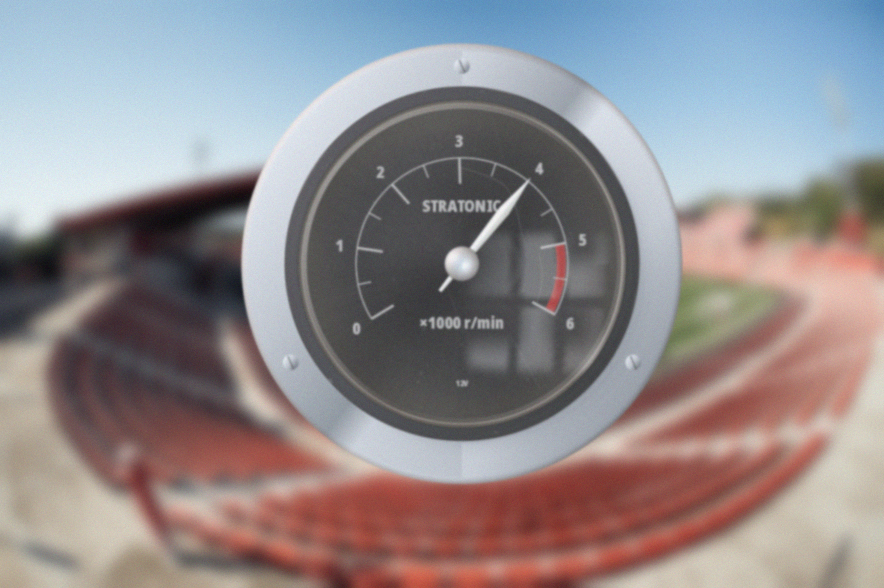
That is 4000 rpm
